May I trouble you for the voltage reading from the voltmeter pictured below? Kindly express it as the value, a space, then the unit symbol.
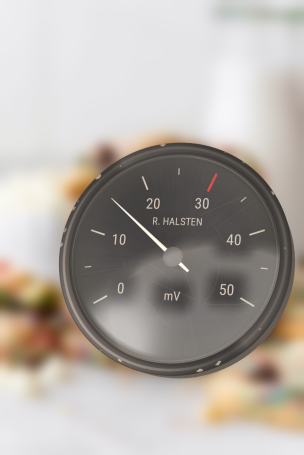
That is 15 mV
